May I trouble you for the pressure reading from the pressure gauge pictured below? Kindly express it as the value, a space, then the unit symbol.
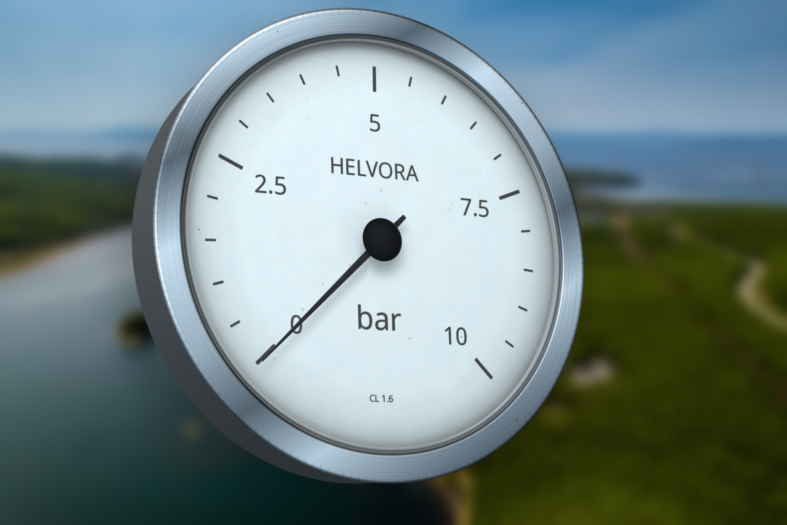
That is 0 bar
